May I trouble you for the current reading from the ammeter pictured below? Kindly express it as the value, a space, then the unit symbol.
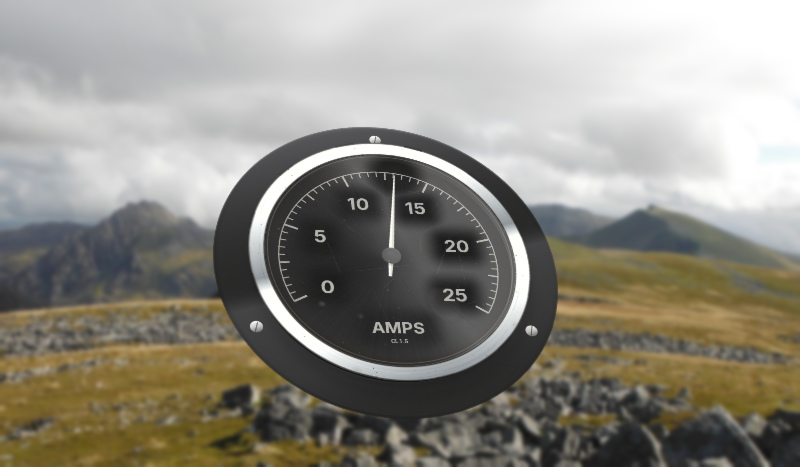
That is 13 A
